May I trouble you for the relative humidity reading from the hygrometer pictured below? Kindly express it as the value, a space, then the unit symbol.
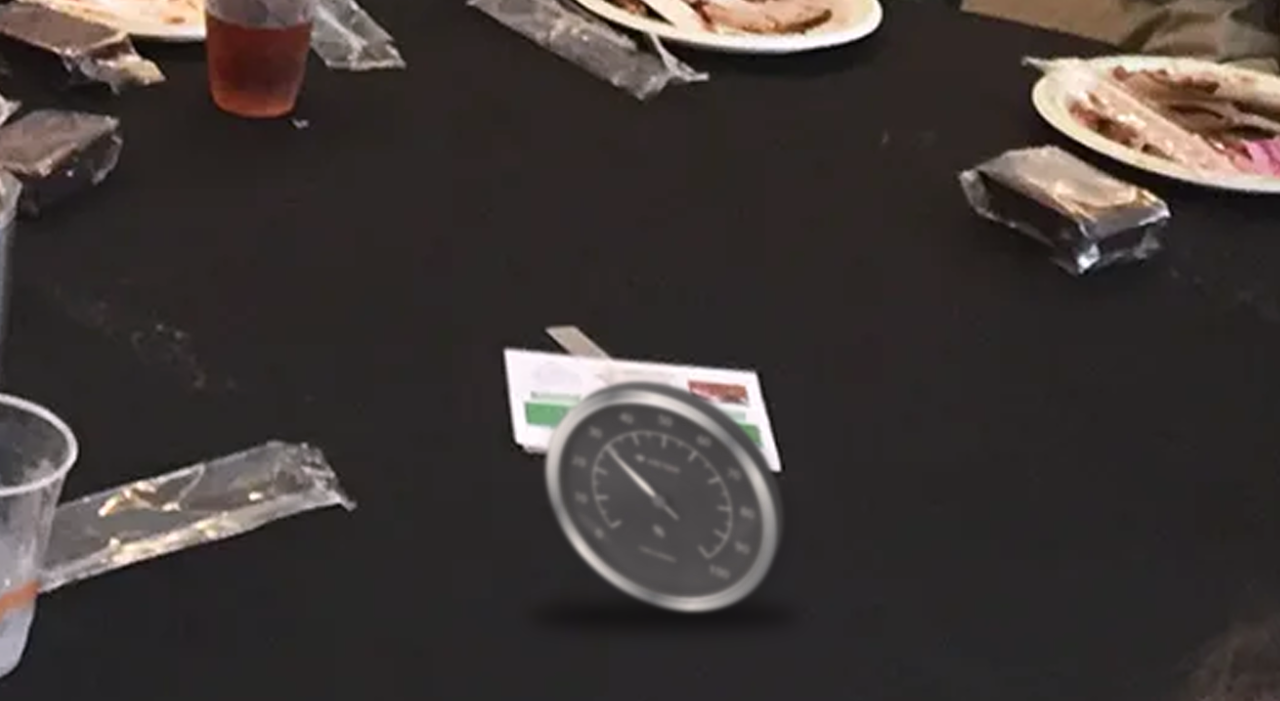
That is 30 %
